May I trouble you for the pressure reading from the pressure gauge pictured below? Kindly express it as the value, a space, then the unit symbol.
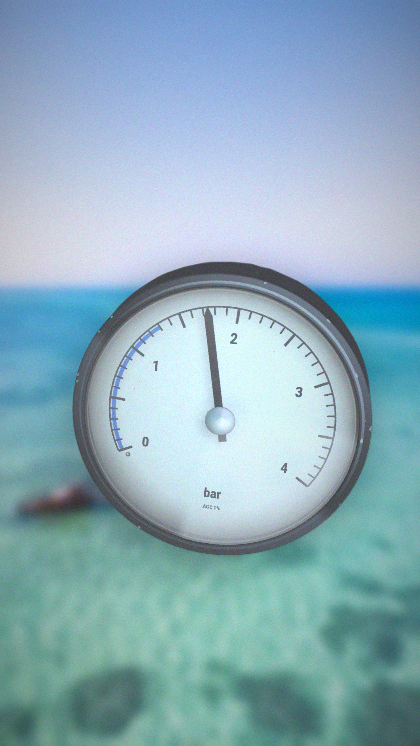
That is 1.75 bar
